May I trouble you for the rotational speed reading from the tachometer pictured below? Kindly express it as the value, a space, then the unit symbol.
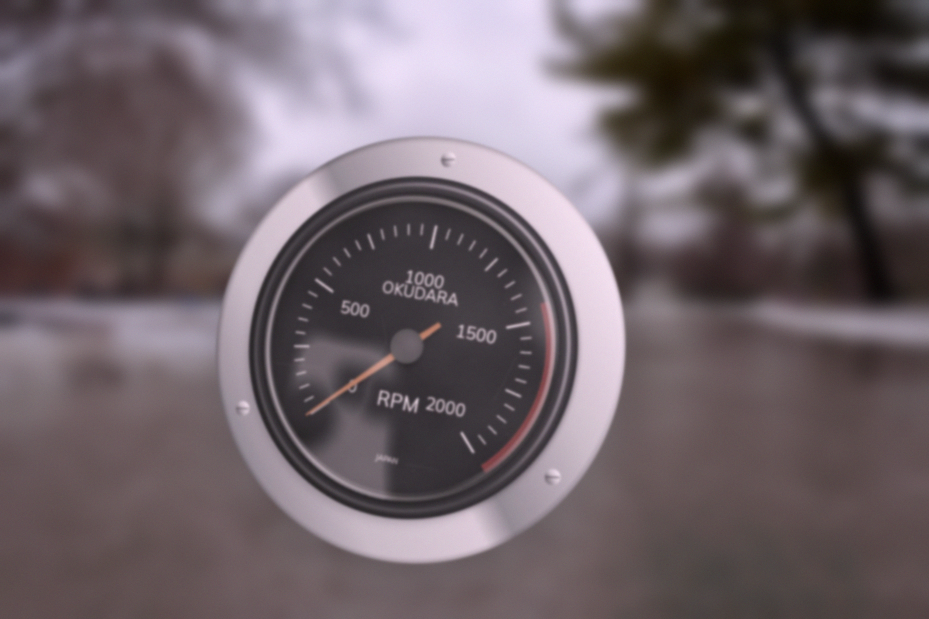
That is 0 rpm
